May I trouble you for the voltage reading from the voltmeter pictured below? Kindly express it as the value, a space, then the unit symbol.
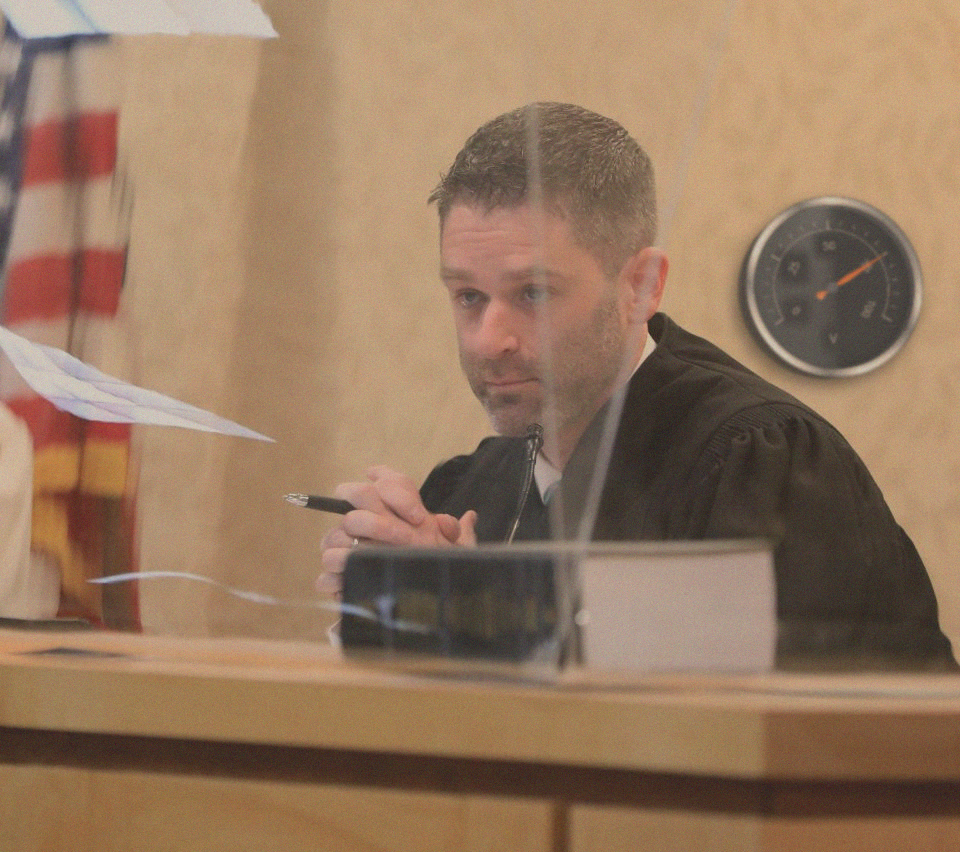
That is 75 V
